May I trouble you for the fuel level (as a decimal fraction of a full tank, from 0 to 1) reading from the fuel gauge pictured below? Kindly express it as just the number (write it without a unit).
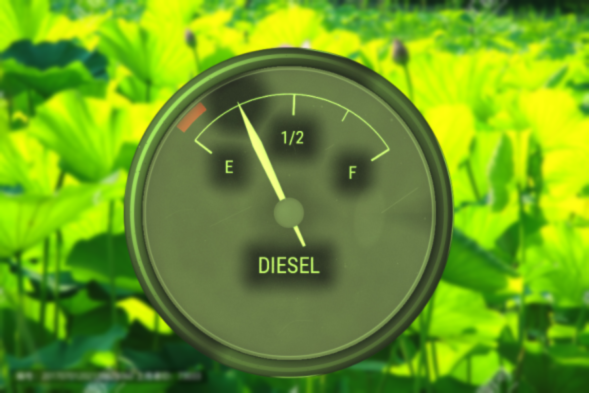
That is 0.25
